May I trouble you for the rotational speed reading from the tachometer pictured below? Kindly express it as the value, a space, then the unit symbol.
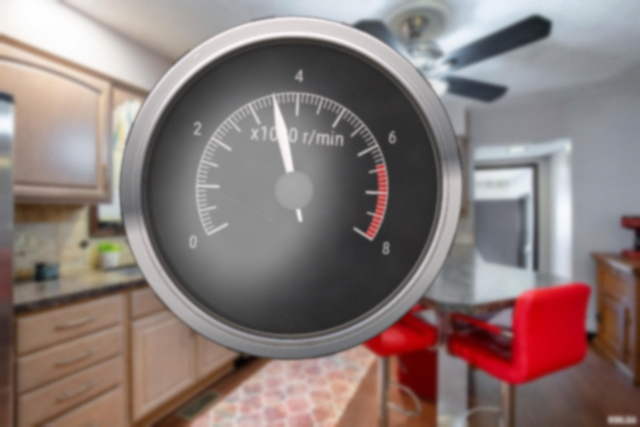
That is 3500 rpm
